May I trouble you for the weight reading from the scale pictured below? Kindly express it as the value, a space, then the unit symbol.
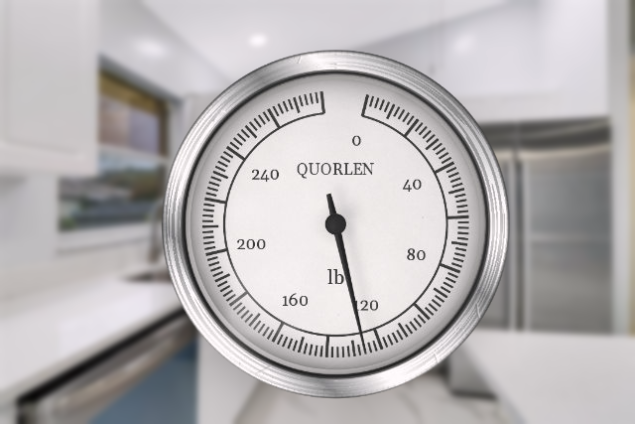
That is 126 lb
